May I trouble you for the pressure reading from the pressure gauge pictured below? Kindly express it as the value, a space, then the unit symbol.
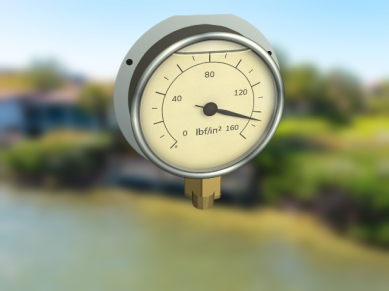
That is 145 psi
